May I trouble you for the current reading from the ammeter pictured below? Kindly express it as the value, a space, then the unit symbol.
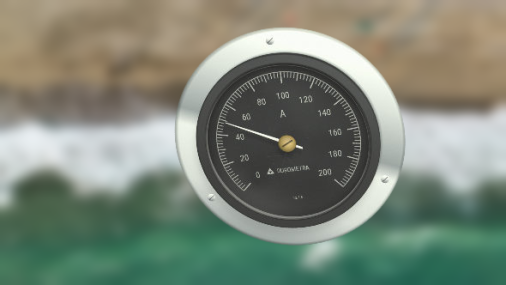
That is 50 A
